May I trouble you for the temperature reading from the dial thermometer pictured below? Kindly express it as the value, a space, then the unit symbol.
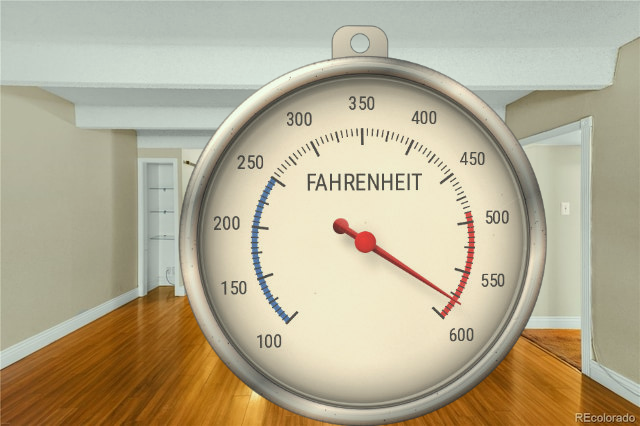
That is 580 °F
